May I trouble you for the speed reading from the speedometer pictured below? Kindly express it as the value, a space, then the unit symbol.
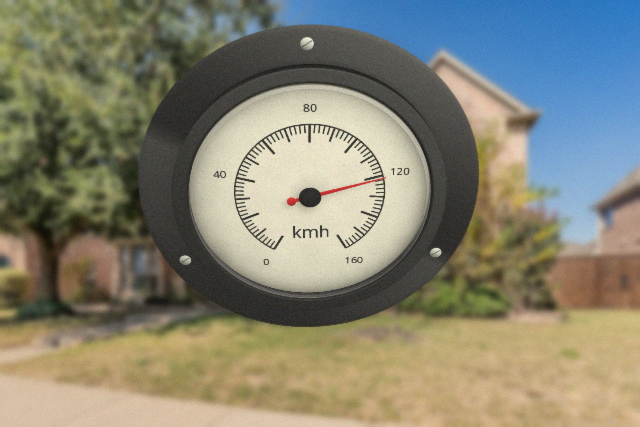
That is 120 km/h
